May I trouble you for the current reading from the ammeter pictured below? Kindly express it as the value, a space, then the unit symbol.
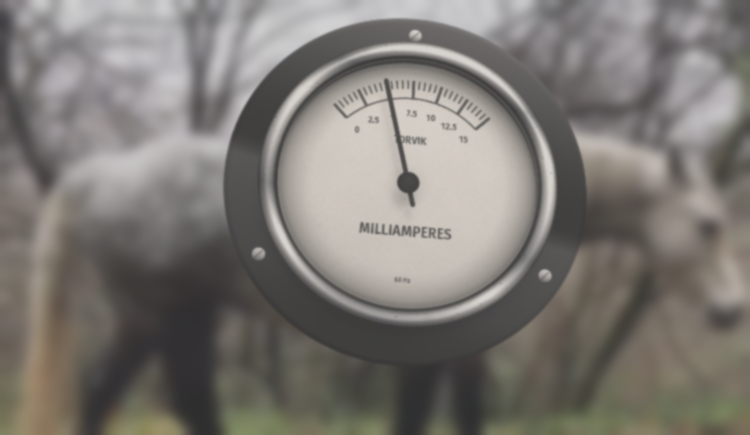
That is 5 mA
